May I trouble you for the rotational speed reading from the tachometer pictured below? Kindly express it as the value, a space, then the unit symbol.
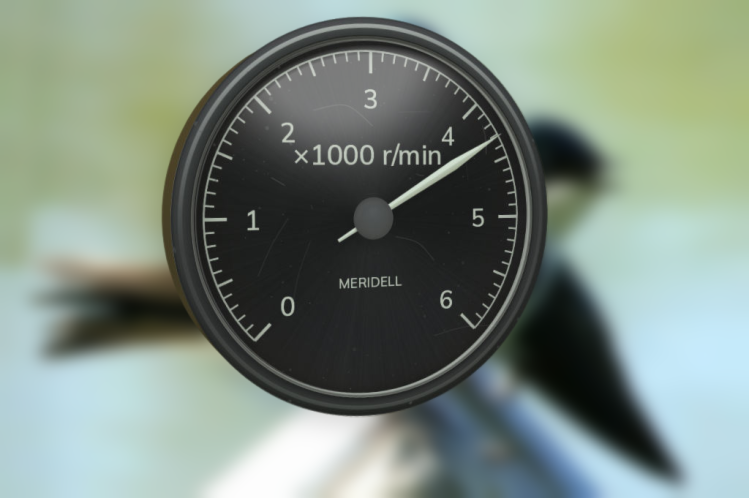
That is 4300 rpm
